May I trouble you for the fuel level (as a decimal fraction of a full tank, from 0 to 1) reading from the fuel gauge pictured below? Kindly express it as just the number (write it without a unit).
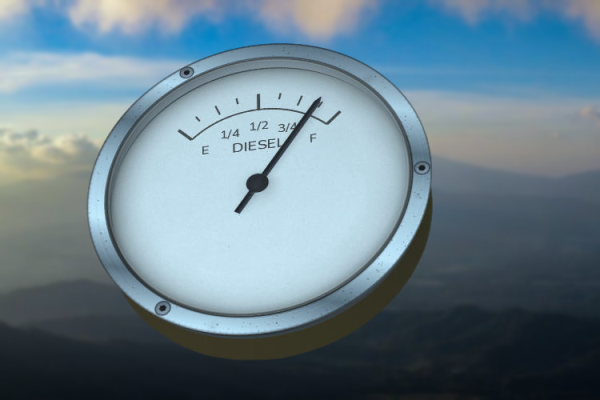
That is 0.875
